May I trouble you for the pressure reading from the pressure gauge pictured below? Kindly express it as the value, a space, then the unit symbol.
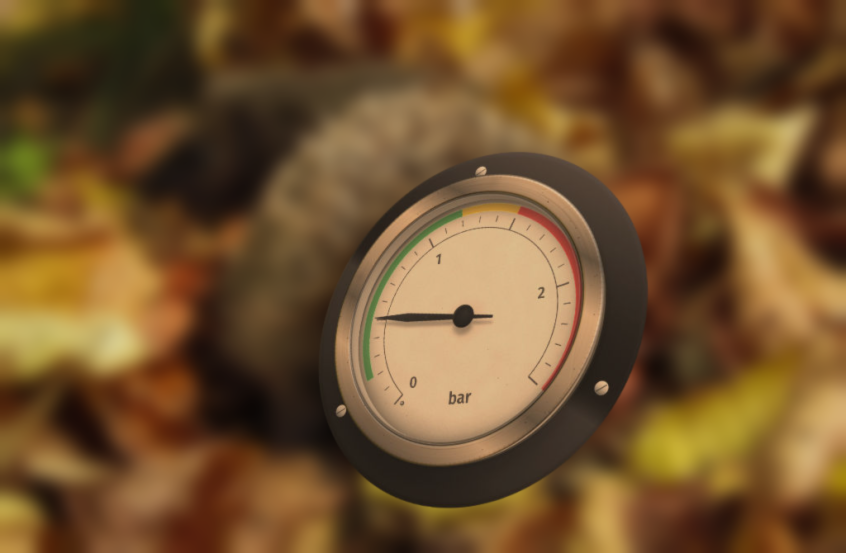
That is 0.5 bar
